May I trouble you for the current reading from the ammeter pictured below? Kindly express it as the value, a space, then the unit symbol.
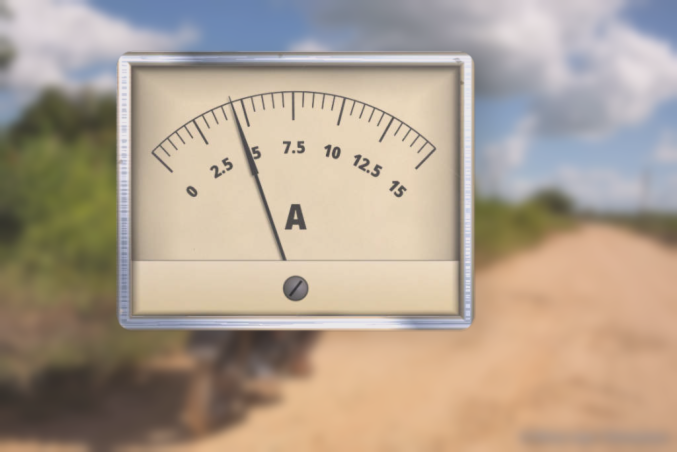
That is 4.5 A
